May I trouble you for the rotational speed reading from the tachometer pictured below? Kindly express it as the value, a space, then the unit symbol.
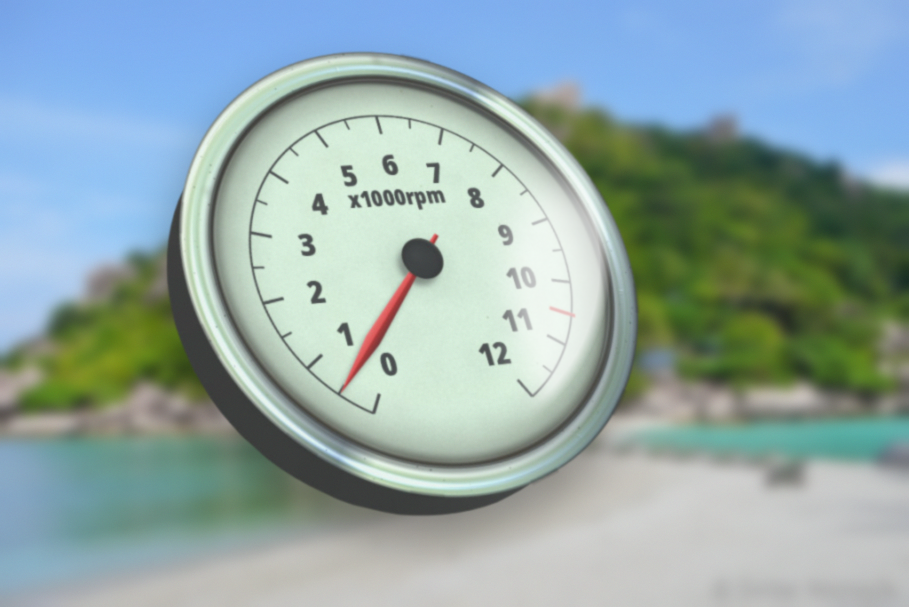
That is 500 rpm
